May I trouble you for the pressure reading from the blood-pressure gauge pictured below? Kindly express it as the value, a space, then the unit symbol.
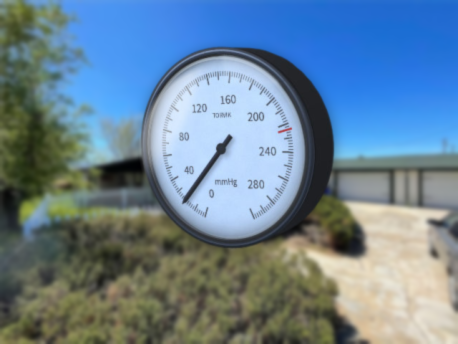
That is 20 mmHg
